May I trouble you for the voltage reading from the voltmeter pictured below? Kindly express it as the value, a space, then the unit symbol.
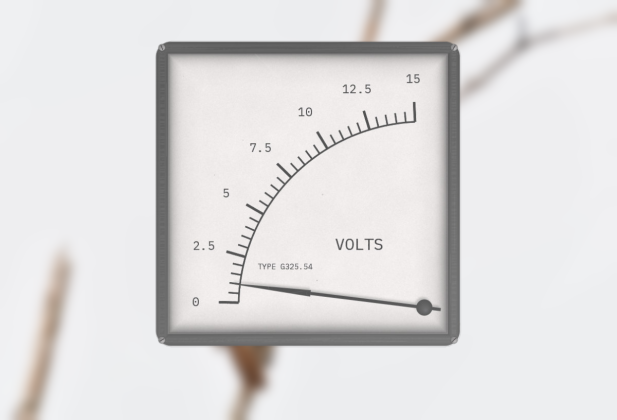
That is 1 V
